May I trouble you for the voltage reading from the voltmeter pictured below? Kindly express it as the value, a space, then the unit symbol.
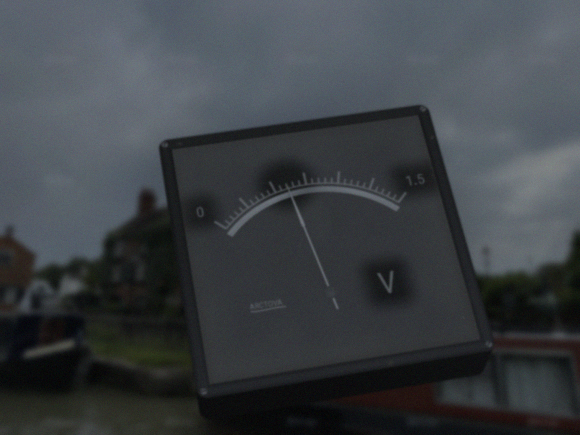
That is 0.6 V
